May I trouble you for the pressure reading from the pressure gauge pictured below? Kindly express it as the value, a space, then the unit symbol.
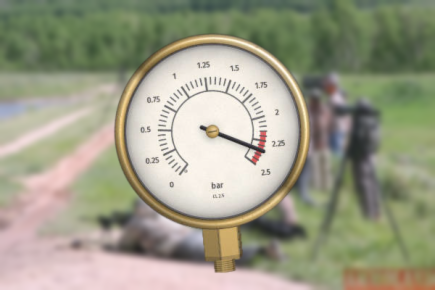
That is 2.35 bar
